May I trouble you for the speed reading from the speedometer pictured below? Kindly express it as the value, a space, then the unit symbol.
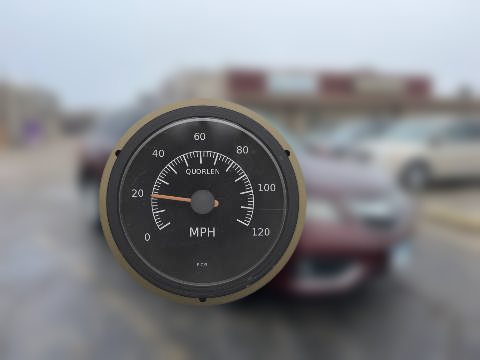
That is 20 mph
